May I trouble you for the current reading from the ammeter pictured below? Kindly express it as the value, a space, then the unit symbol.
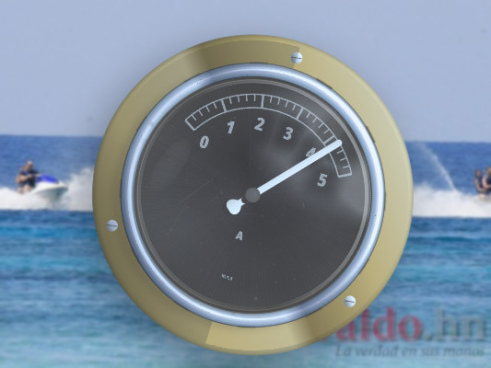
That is 4.2 A
